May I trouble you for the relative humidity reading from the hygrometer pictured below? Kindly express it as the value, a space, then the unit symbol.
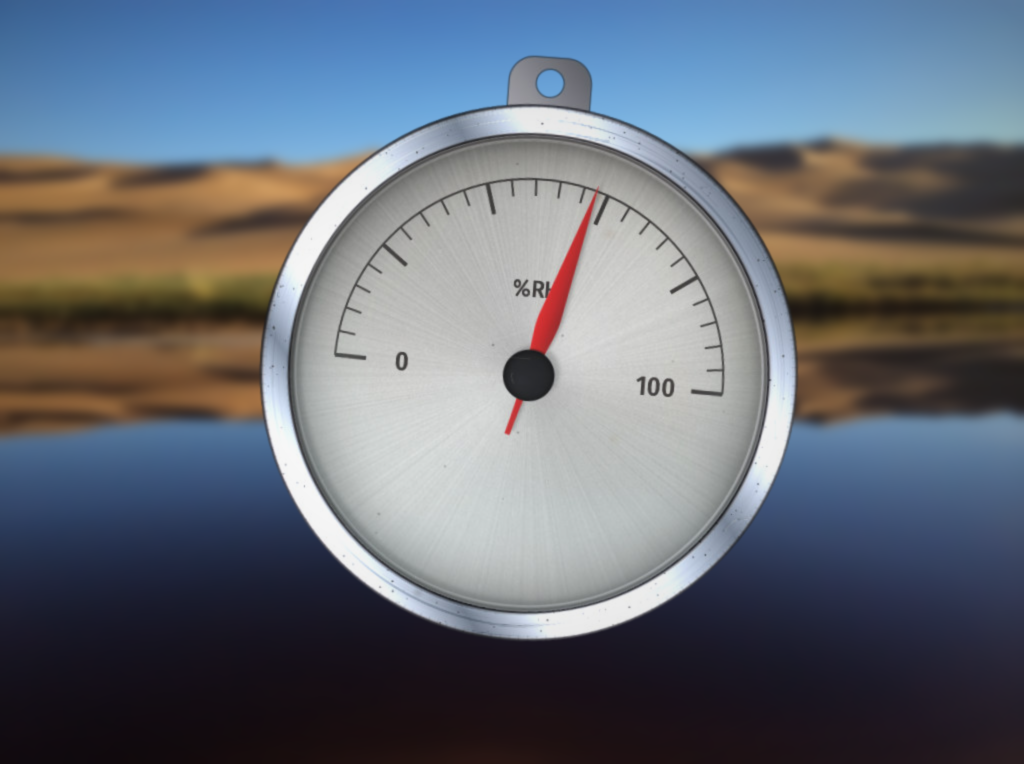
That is 58 %
